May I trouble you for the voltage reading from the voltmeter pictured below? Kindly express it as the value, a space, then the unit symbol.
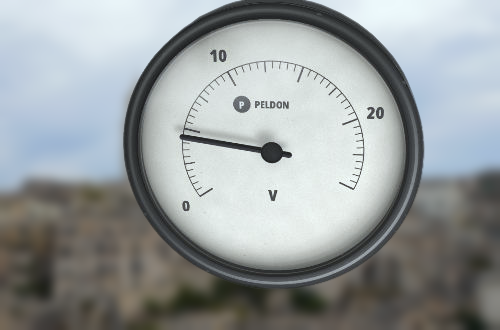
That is 4.5 V
